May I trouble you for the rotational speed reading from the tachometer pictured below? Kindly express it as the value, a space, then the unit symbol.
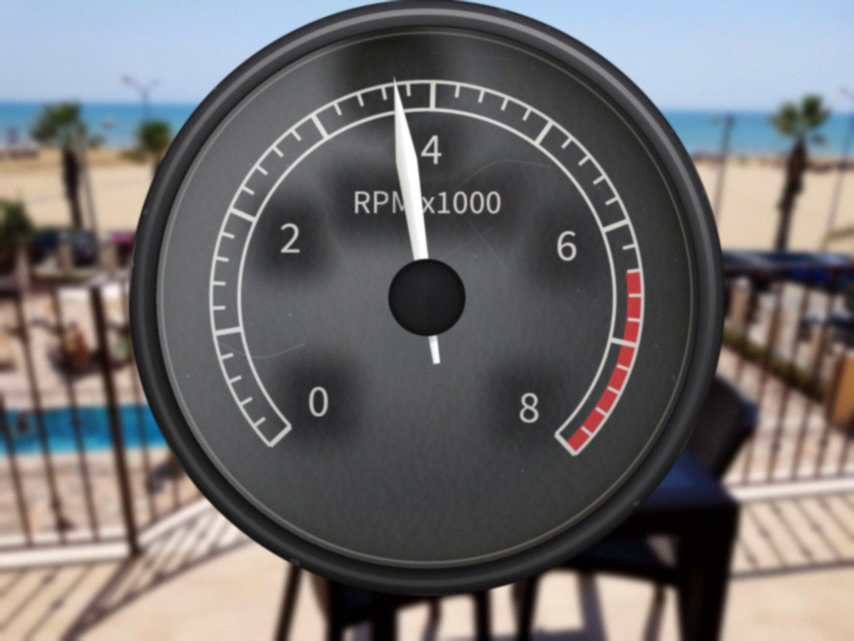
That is 3700 rpm
